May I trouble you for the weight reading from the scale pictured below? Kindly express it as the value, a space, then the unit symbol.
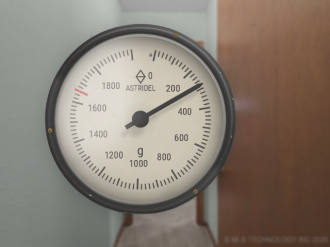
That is 280 g
